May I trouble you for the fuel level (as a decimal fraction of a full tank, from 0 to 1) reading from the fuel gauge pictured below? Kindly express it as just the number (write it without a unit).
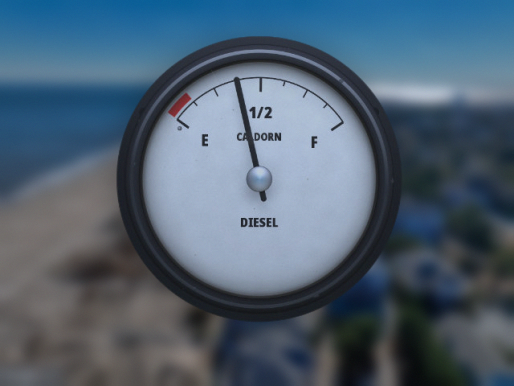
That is 0.375
